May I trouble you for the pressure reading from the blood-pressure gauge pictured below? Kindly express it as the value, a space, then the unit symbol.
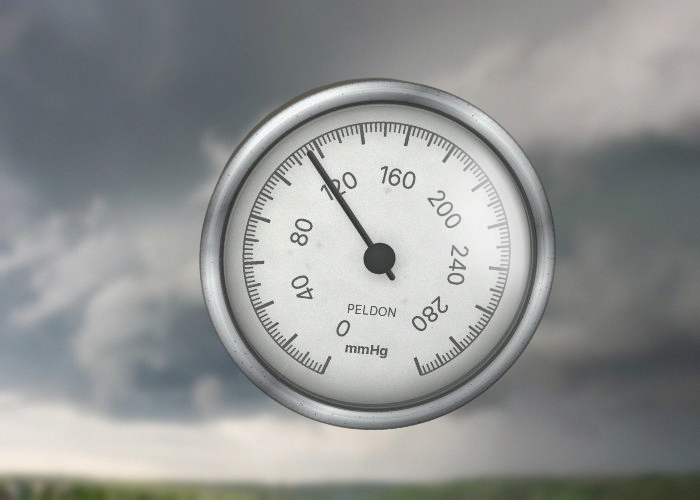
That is 116 mmHg
